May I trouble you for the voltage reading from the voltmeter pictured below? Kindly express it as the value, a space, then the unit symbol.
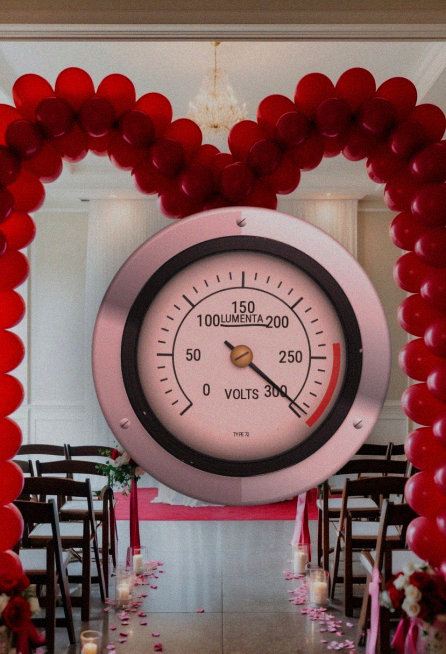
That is 295 V
